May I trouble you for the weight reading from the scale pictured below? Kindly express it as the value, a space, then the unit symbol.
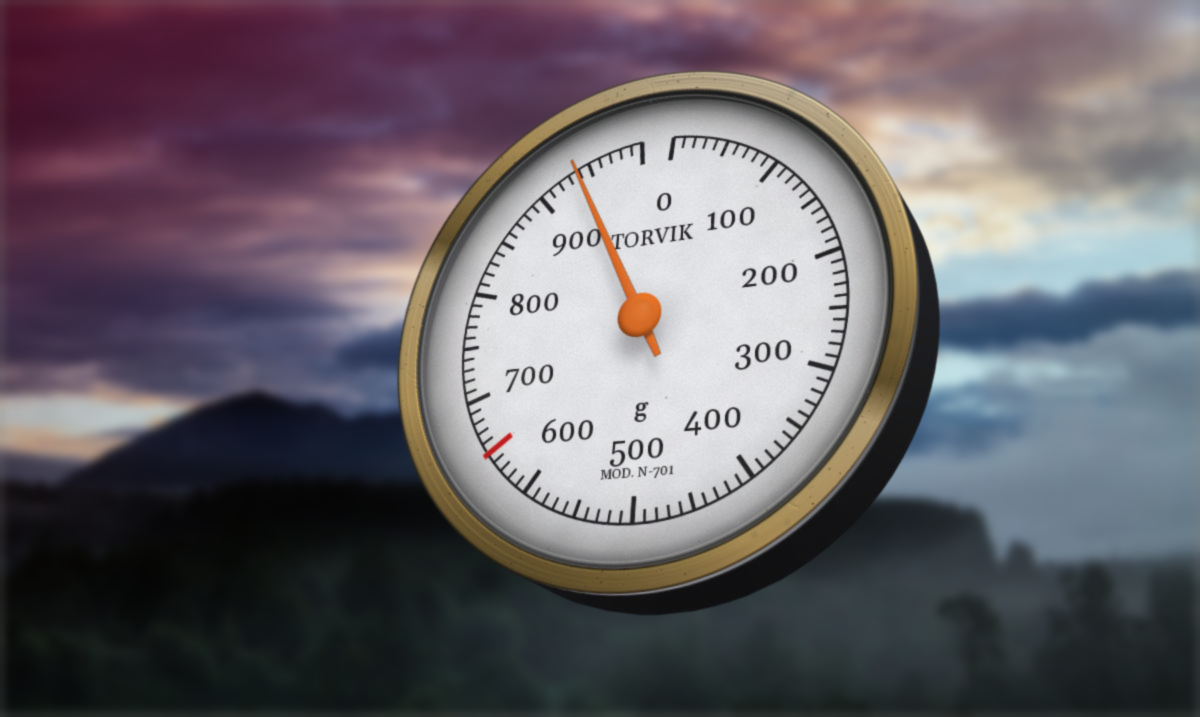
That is 940 g
